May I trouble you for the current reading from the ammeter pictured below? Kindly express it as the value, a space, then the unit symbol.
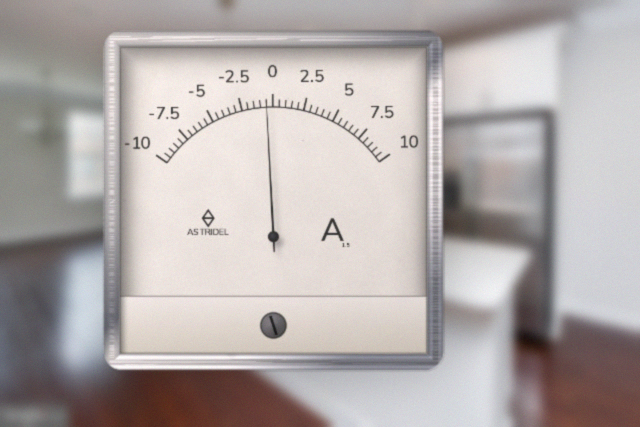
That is -0.5 A
